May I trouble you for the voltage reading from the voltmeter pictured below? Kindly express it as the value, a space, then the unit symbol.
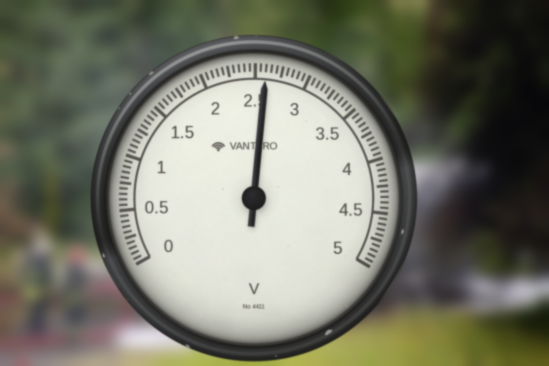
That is 2.6 V
